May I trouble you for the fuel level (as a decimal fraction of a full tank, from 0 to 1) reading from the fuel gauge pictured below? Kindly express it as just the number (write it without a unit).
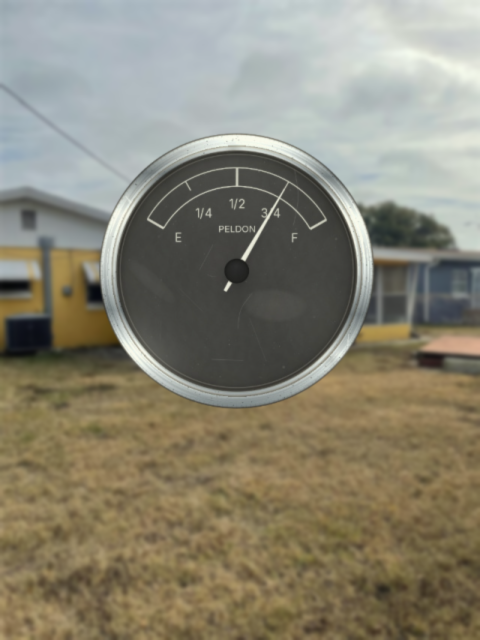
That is 0.75
